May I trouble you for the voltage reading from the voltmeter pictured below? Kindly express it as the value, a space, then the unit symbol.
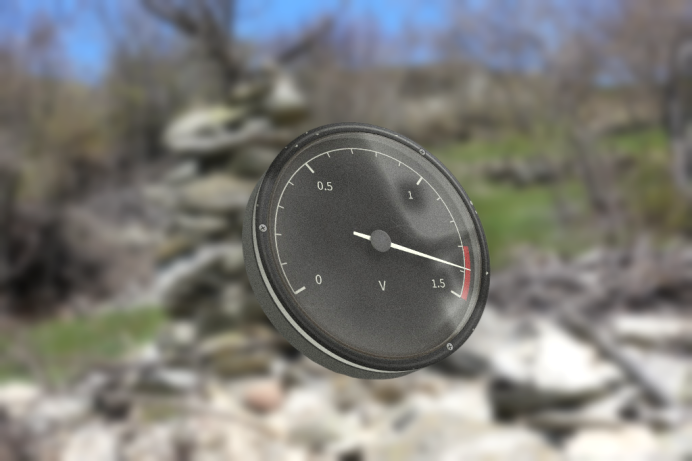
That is 1.4 V
